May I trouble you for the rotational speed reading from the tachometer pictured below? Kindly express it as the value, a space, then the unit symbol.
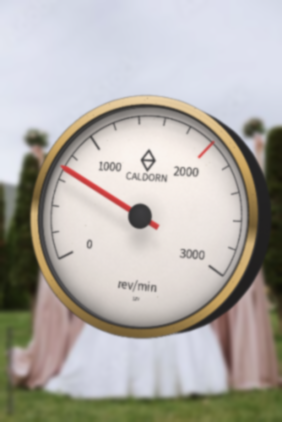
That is 700 rpm
